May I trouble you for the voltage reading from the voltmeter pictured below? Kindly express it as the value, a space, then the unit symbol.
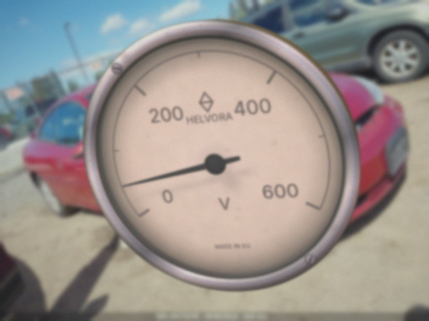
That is 50 V
